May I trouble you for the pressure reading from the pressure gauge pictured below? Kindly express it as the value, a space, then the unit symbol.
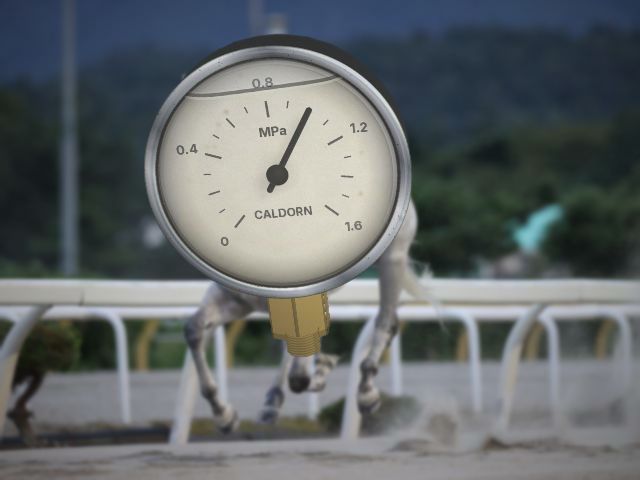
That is 1 MPa
